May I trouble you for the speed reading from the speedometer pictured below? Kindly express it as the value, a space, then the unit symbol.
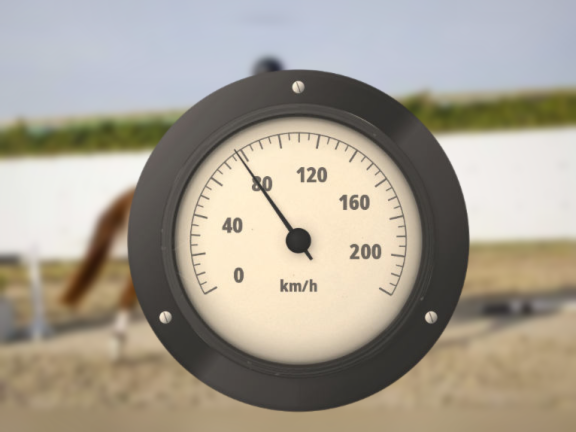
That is 77.5 km/h
